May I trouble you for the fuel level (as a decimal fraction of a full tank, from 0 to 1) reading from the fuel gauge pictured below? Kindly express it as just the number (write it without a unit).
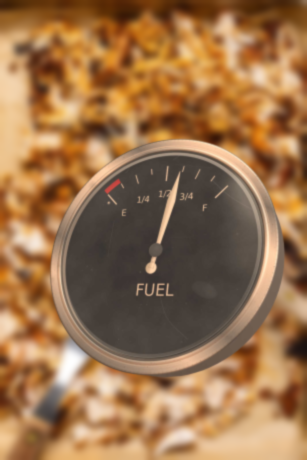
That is 0.625
